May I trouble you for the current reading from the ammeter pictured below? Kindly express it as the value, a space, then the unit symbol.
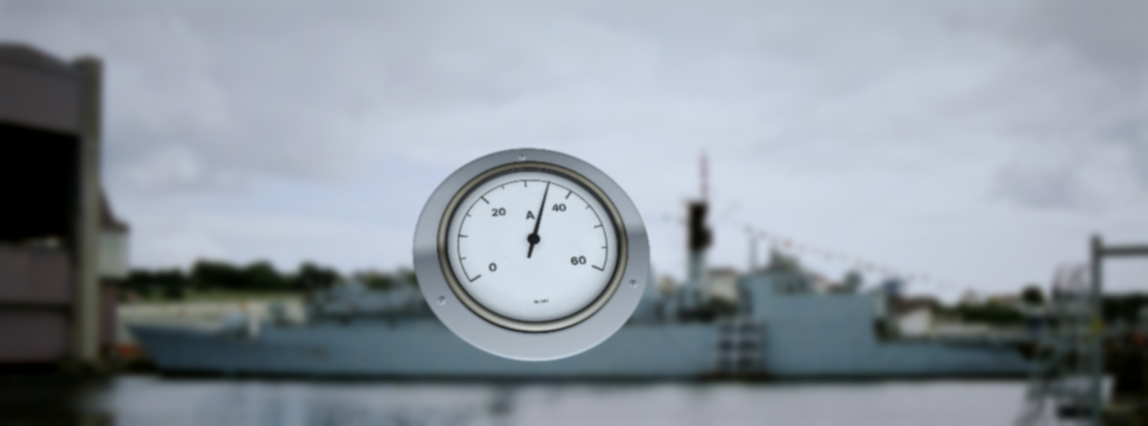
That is 35 A
